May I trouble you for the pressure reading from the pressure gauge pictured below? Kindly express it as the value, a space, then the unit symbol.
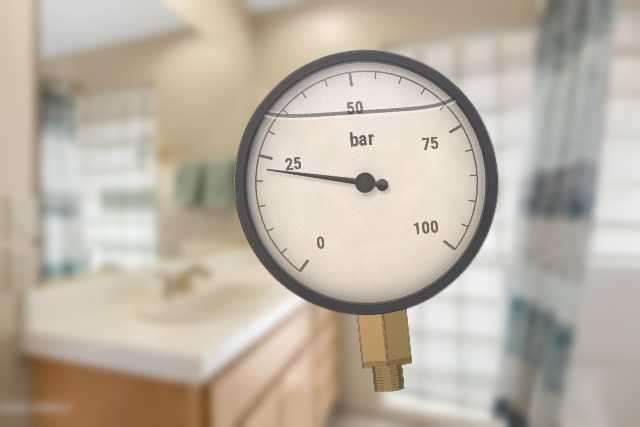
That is 22.5 bar
